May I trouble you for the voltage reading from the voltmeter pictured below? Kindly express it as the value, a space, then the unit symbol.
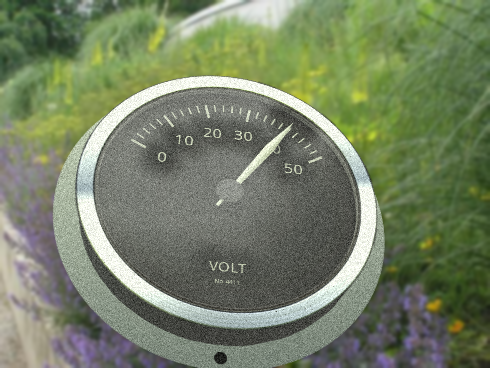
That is 40 V
